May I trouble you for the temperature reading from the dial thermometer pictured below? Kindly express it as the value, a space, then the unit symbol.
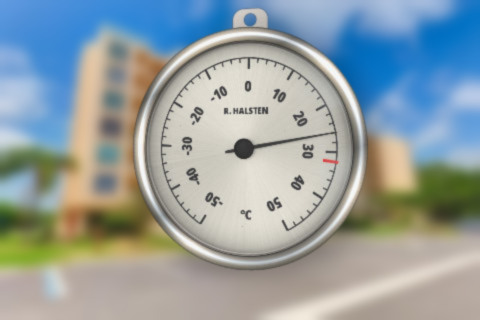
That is 26 °C
